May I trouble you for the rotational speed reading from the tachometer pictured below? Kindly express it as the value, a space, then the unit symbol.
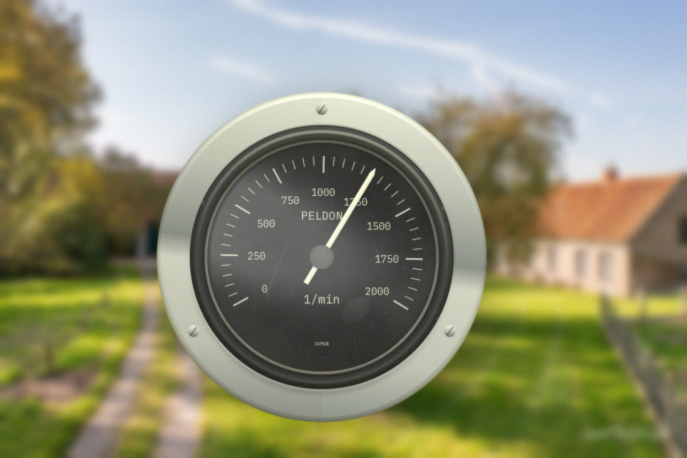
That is 1250 rpm
